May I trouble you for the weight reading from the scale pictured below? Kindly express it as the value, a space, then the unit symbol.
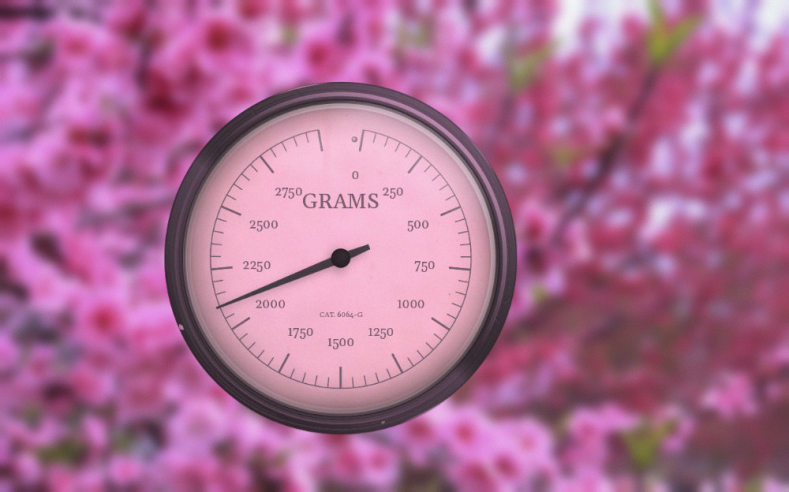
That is 2100 g
